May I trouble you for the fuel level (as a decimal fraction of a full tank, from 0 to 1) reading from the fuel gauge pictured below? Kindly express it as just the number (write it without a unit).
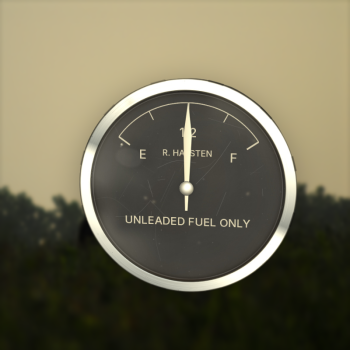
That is 0.5
